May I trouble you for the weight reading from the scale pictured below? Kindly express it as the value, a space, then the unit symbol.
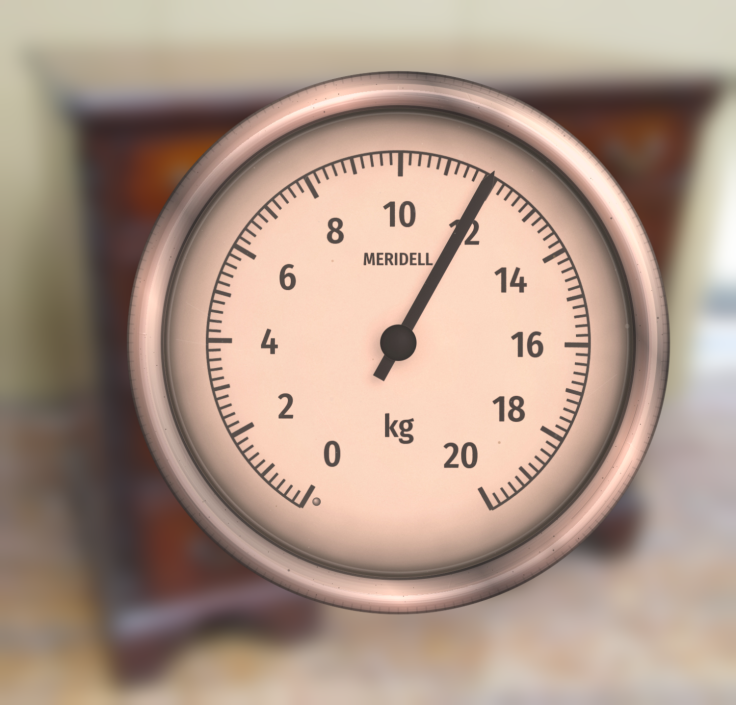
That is 11.9 kg
